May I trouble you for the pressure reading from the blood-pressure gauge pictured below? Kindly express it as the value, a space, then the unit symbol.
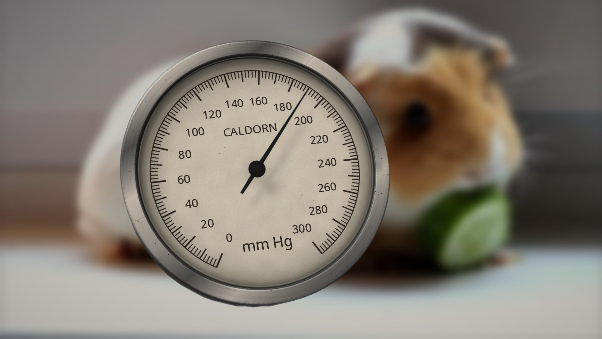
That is 190 mmHg
